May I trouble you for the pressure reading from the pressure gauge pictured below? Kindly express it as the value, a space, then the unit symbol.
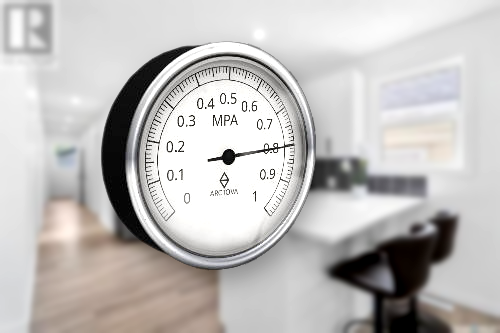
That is 0.8 MPa
